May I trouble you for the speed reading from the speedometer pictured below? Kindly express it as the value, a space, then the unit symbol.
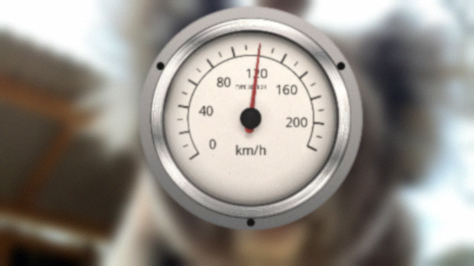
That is 120 km/h
